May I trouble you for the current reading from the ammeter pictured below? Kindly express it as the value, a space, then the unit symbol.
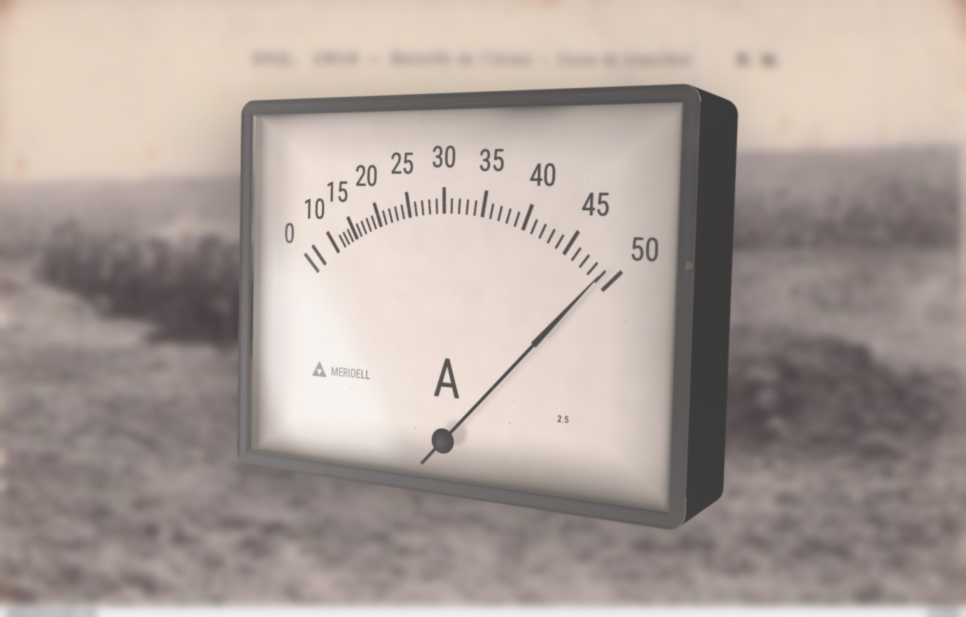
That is 49 A
